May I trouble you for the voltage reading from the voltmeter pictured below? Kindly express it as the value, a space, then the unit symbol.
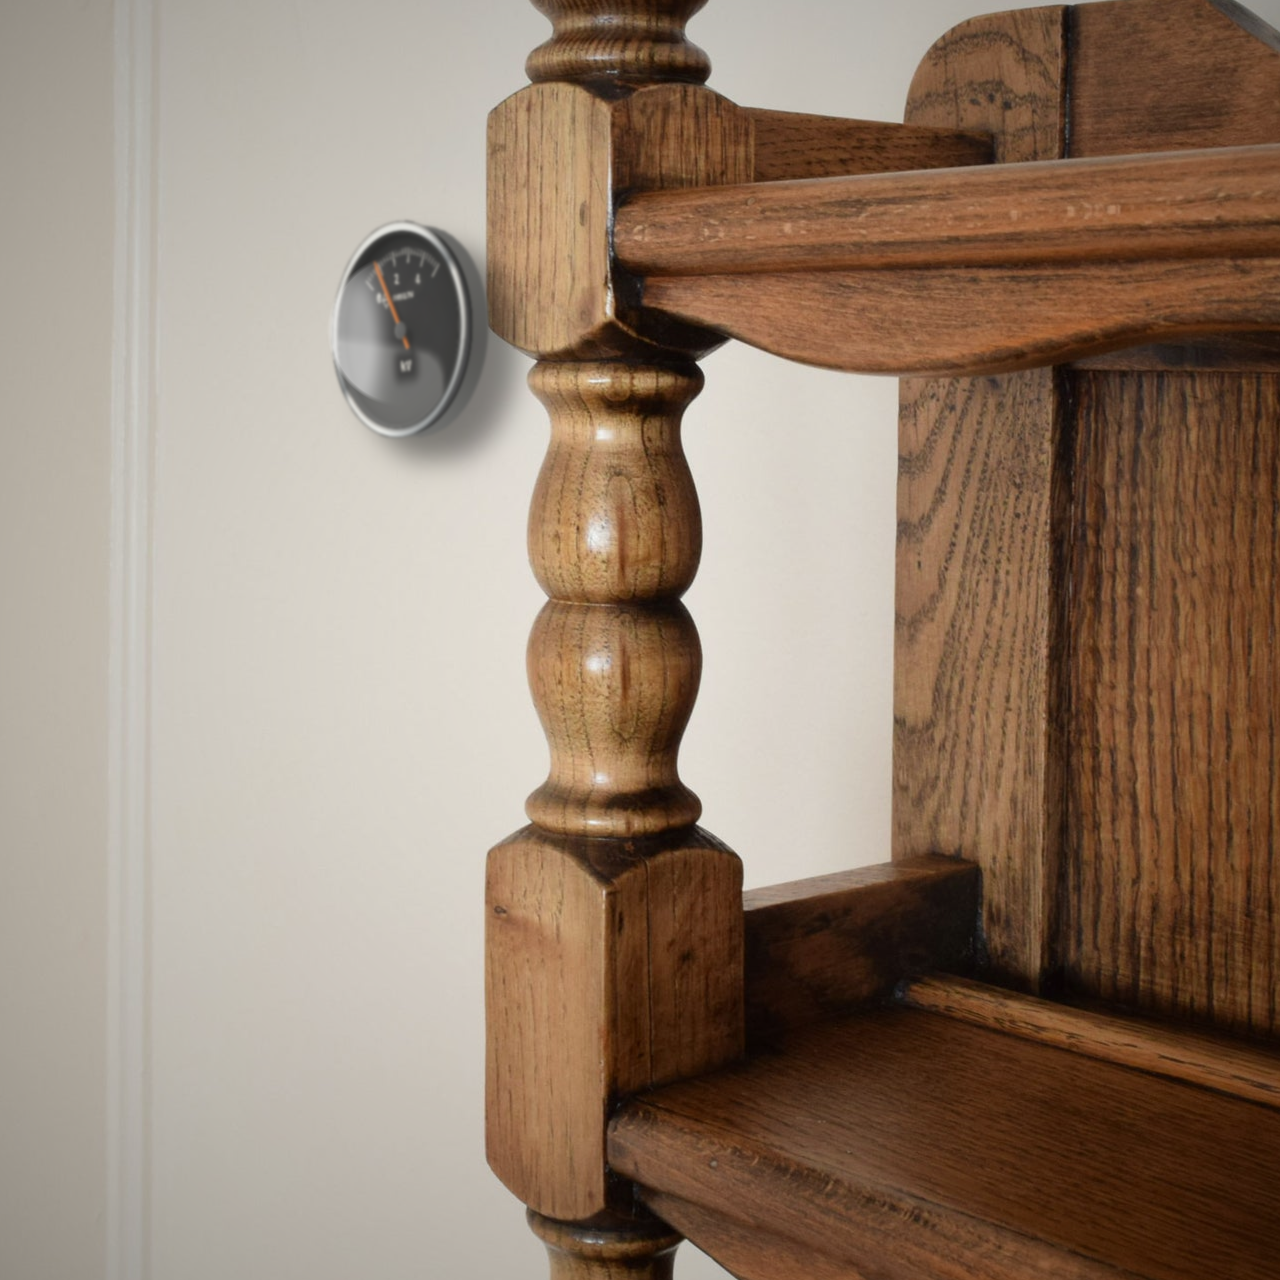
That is 1 kV
